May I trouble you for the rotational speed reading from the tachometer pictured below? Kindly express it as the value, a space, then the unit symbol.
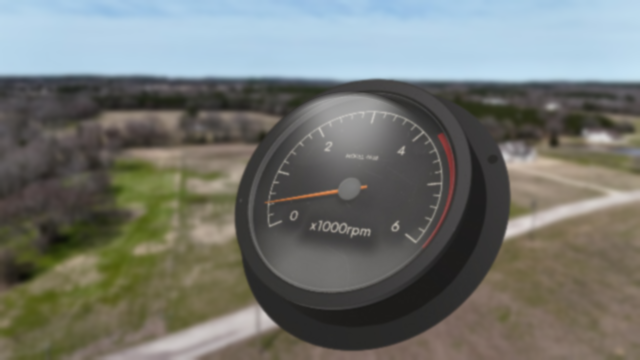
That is 400 rpm
